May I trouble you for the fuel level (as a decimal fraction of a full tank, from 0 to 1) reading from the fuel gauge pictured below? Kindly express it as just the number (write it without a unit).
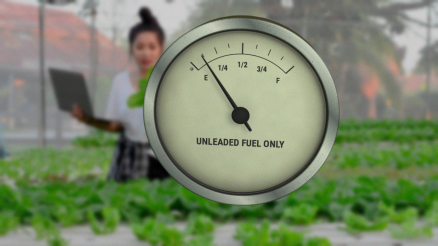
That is 0.125
